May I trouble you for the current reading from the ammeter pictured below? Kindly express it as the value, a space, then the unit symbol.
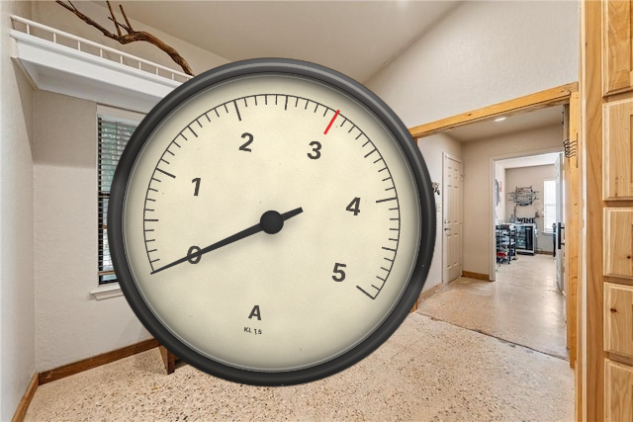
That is 0 A
